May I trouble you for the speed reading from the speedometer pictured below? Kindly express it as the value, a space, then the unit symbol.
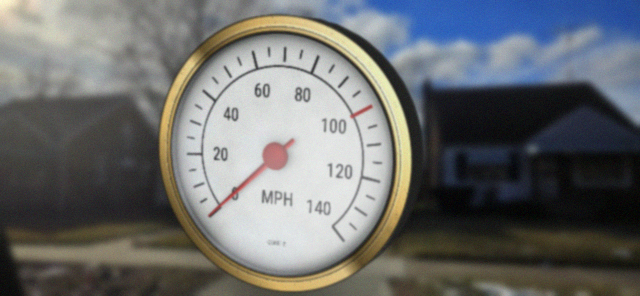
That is 0 mph
